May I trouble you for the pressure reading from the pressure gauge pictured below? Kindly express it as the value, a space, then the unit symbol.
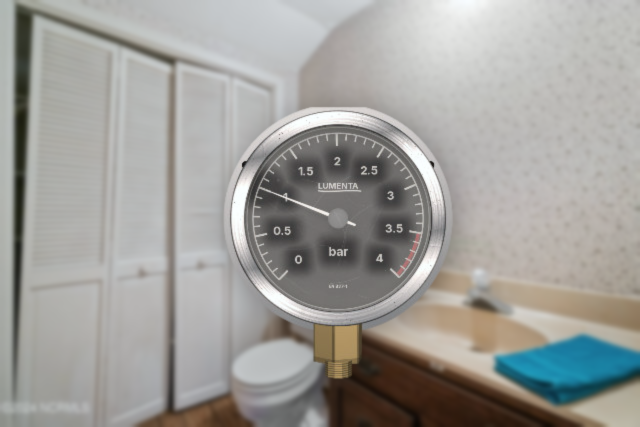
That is 1 bar
